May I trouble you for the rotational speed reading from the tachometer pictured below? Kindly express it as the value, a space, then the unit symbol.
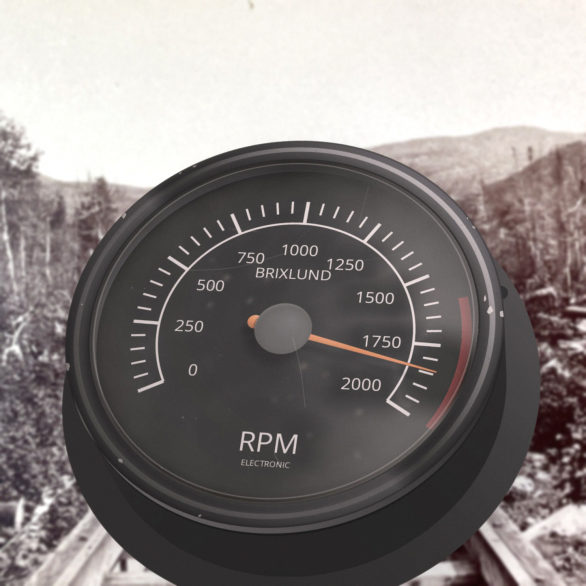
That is 1850 rpm
